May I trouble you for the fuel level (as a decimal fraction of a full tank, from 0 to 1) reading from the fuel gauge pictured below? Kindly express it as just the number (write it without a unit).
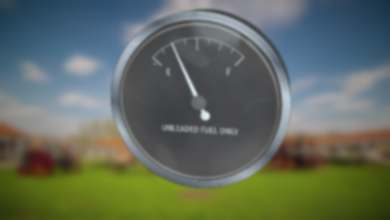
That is 0.25
